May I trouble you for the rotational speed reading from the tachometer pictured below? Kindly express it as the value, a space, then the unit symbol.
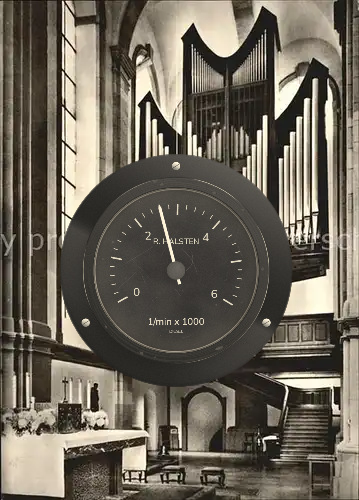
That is 2600 rpm
